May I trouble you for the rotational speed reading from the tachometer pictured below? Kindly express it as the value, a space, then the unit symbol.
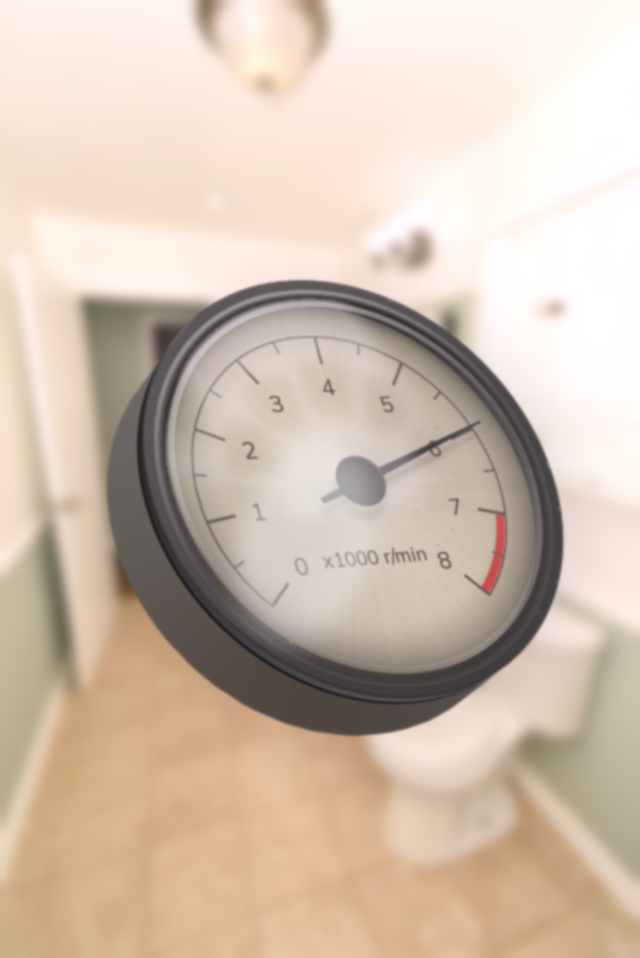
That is 6000 rpm
